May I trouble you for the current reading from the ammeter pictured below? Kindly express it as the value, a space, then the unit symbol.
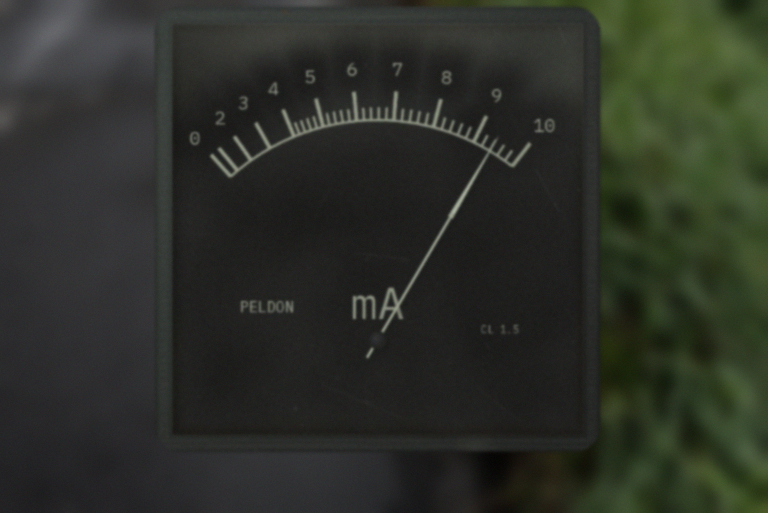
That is 9.4 mA
